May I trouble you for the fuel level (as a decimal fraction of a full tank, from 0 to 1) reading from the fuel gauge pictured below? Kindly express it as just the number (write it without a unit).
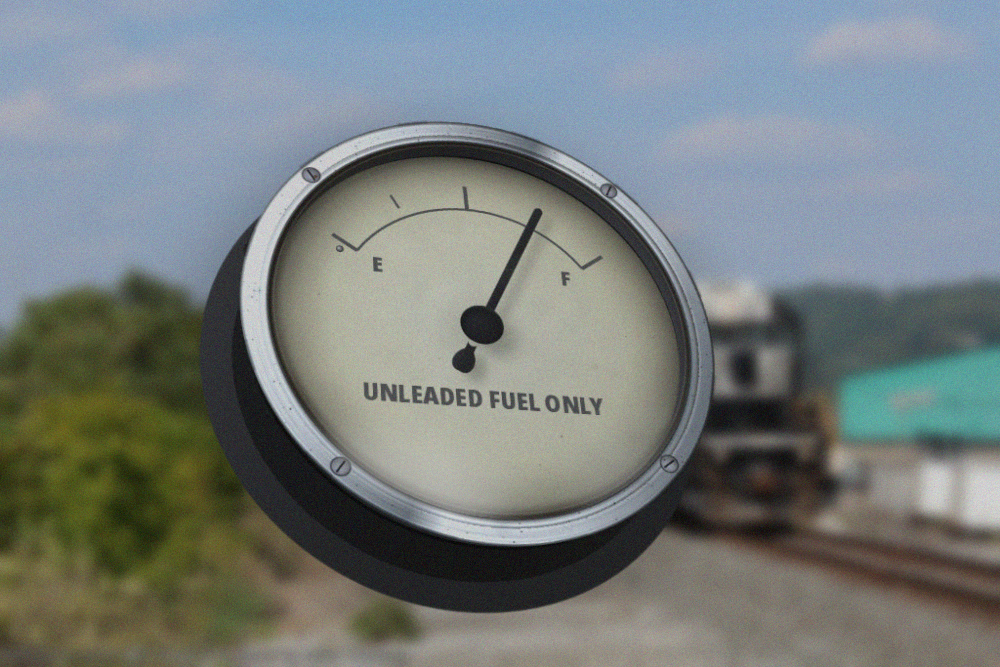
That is 0.75
